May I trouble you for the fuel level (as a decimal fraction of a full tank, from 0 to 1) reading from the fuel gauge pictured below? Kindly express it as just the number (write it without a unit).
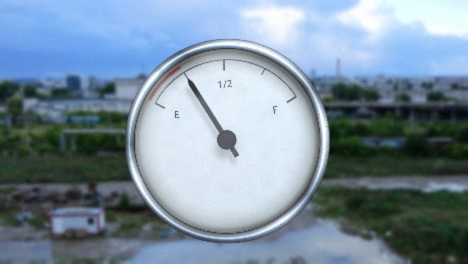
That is 0.25
